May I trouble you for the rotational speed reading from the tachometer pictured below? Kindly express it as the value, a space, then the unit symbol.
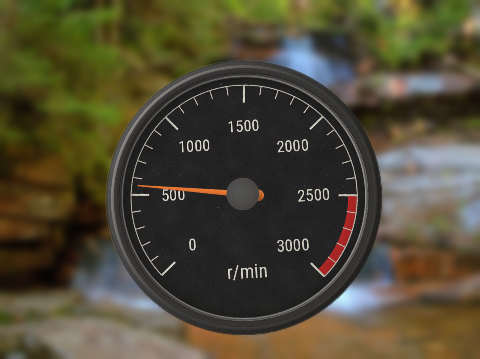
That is 550 rpm
